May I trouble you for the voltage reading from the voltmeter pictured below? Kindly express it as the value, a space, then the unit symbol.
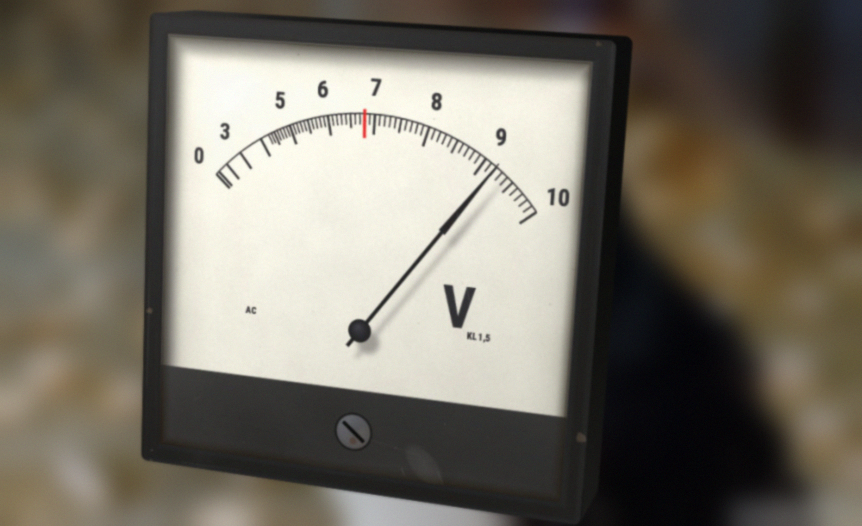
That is 9.2 V
